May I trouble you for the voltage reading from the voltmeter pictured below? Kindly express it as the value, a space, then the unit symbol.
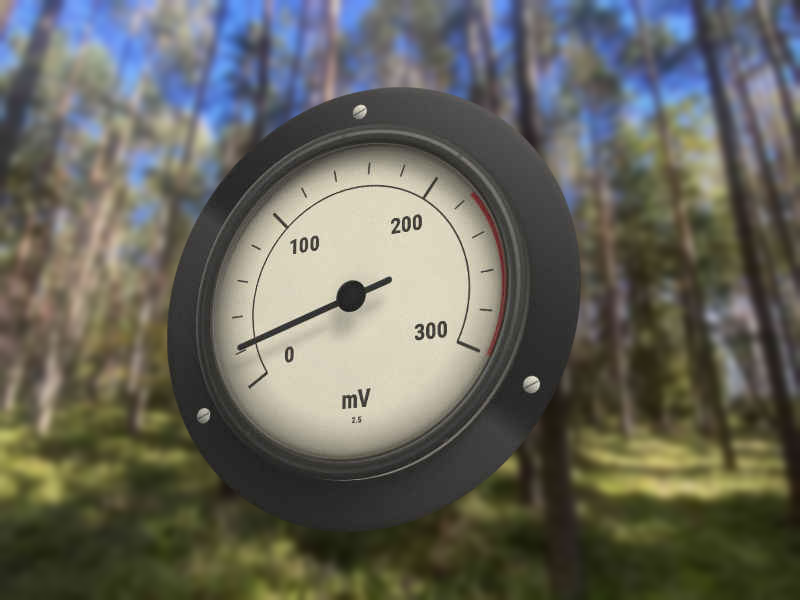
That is 20 mV
